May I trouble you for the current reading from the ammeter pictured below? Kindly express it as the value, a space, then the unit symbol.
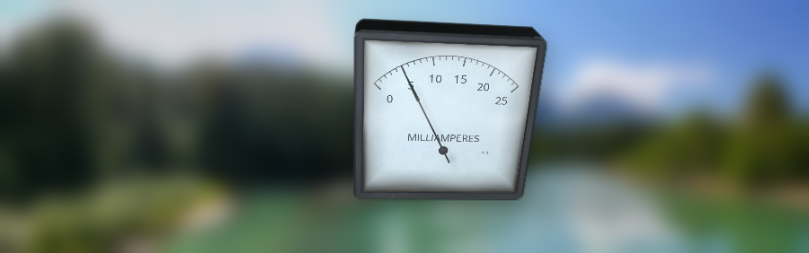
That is 5 mA
